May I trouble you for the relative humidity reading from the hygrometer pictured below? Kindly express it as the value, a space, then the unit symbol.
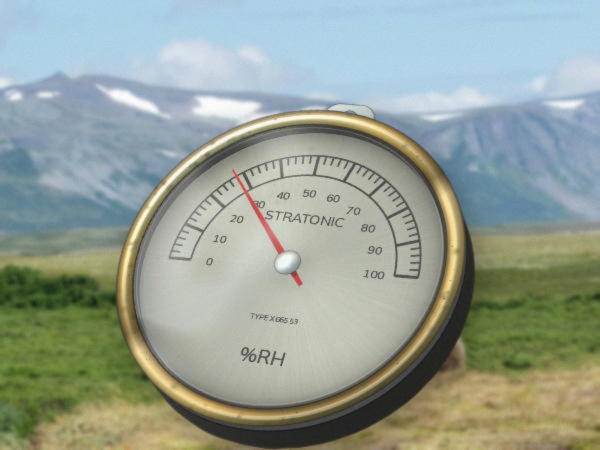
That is 28 %
